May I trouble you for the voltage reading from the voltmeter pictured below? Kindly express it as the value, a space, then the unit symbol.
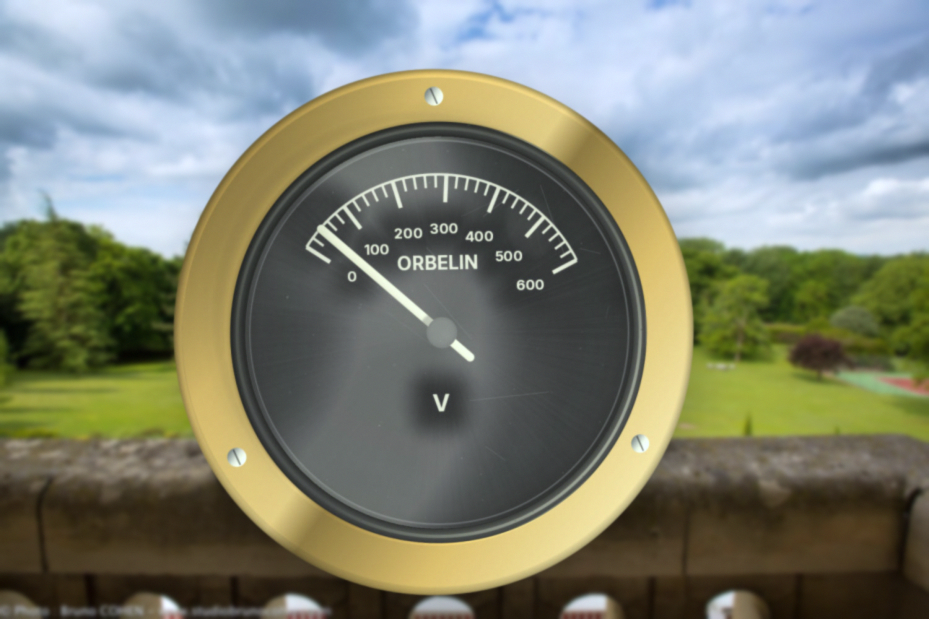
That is 40 V
